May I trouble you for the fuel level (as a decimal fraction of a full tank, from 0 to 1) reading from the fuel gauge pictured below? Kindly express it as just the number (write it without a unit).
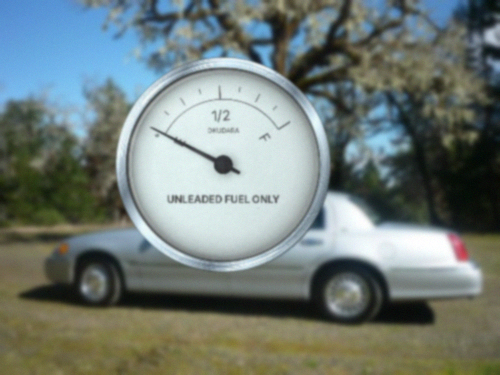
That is 0
